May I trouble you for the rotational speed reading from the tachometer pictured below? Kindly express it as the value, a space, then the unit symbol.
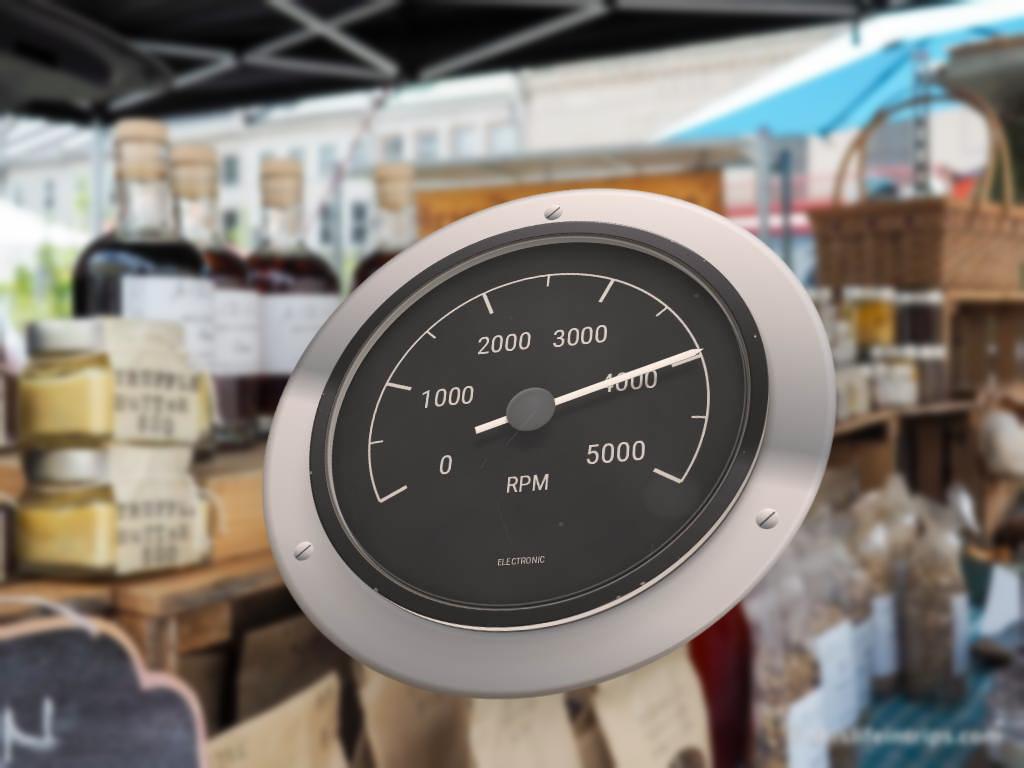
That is 4000 rpm
